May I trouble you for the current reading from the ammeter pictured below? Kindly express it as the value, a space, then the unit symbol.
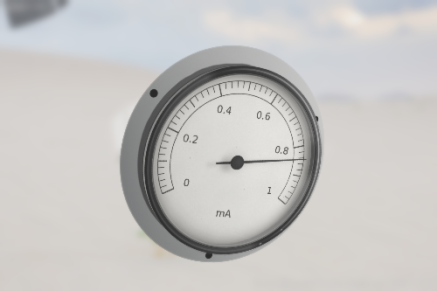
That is 0.84 mA
